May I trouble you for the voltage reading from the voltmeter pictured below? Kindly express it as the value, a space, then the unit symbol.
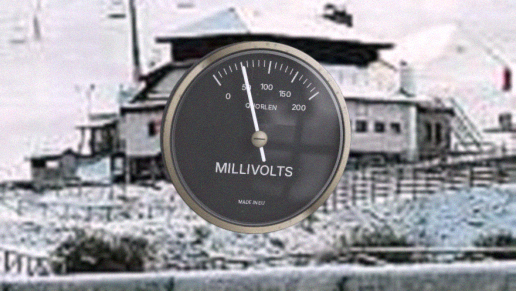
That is 50 mV
